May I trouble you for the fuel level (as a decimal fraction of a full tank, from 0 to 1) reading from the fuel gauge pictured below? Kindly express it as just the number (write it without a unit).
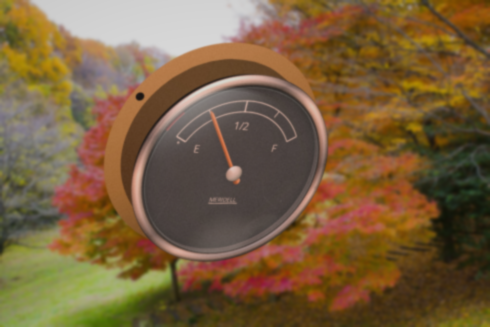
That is 0.25
